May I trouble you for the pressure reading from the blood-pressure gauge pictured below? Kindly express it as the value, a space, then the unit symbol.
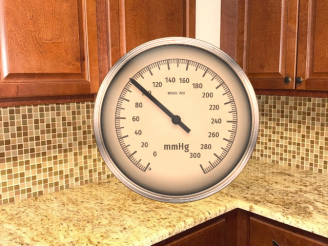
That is 100 mmHg
